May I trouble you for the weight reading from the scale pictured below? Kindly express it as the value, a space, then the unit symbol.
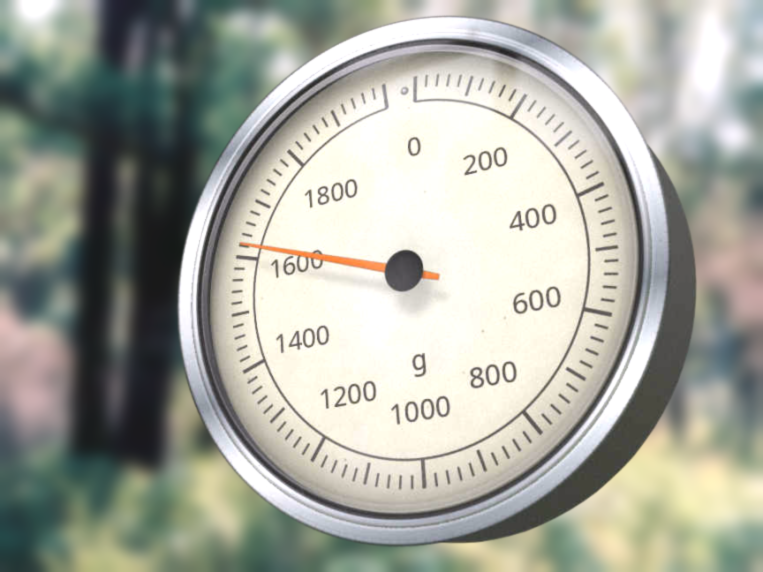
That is 1620 g
